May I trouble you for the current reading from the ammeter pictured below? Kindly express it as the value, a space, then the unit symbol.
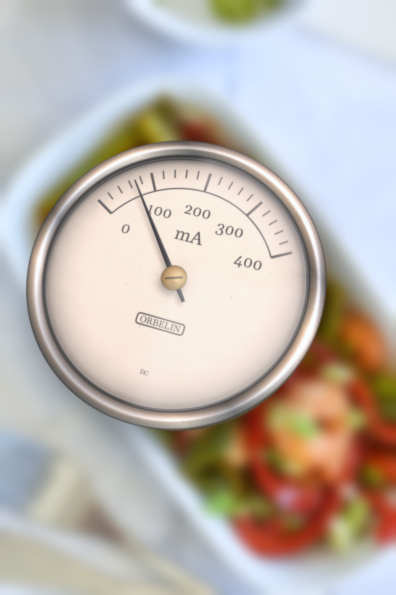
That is 70 mA
